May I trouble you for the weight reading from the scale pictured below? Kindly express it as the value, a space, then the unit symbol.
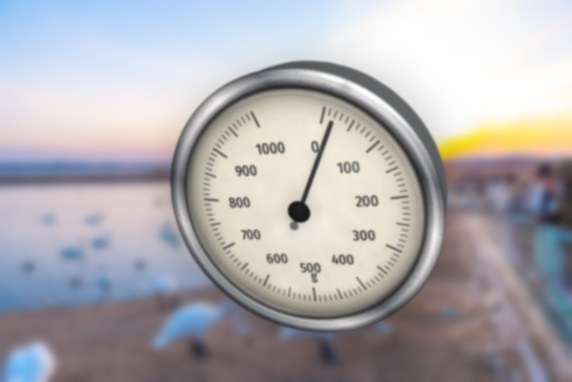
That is 20 g
